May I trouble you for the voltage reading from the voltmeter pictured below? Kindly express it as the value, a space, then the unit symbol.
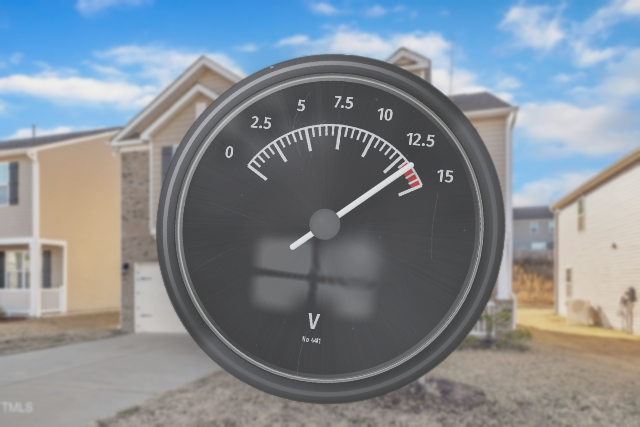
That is 13.5 V
